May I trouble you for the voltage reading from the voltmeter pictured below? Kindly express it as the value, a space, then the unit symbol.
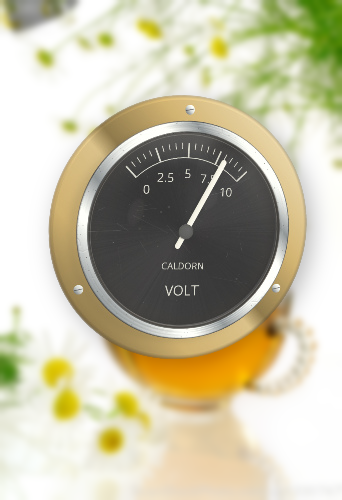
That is 8 V
